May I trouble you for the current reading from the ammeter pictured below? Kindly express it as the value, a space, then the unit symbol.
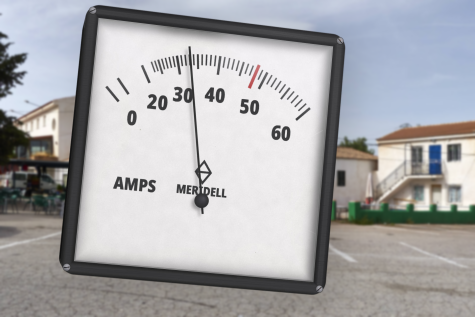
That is 33 A
